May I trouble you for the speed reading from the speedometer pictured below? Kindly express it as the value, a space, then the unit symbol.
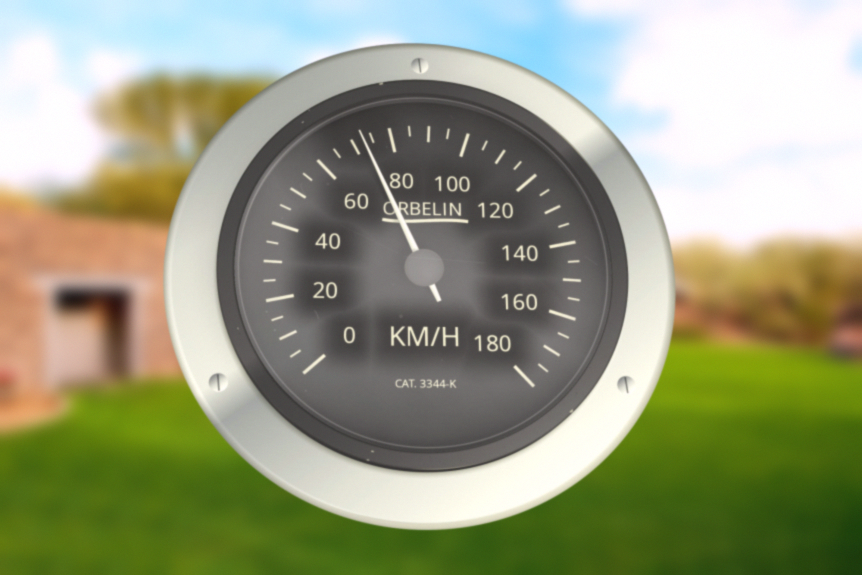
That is 72.5 km/h
